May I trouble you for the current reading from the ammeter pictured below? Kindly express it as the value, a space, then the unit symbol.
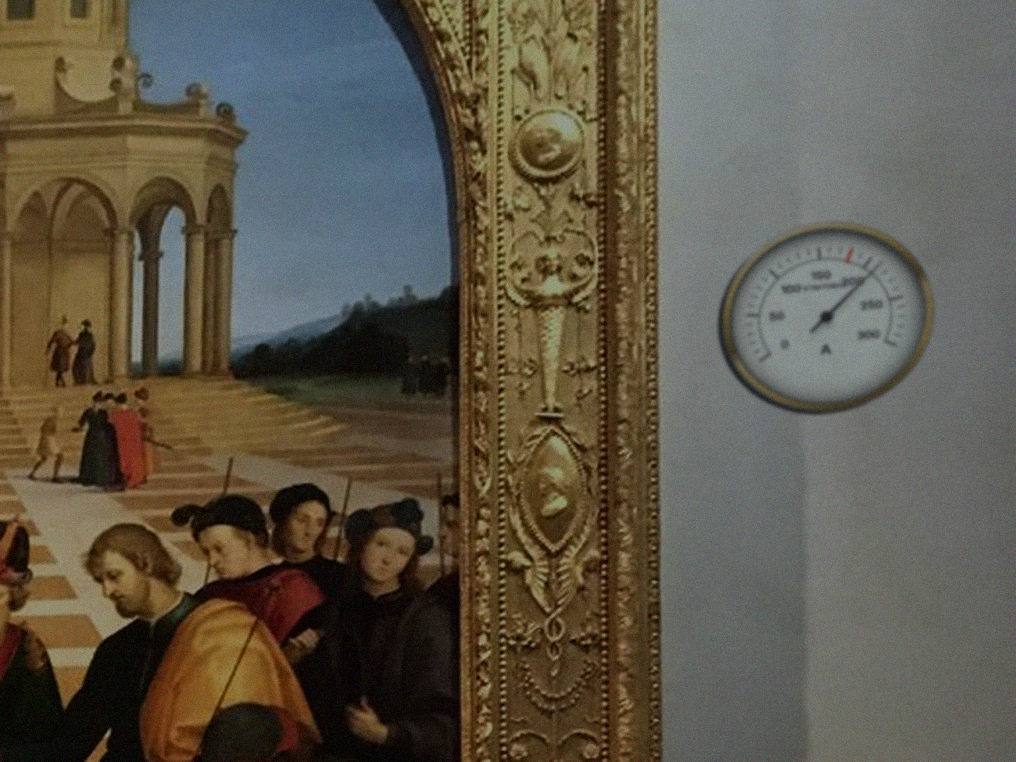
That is 210 A
